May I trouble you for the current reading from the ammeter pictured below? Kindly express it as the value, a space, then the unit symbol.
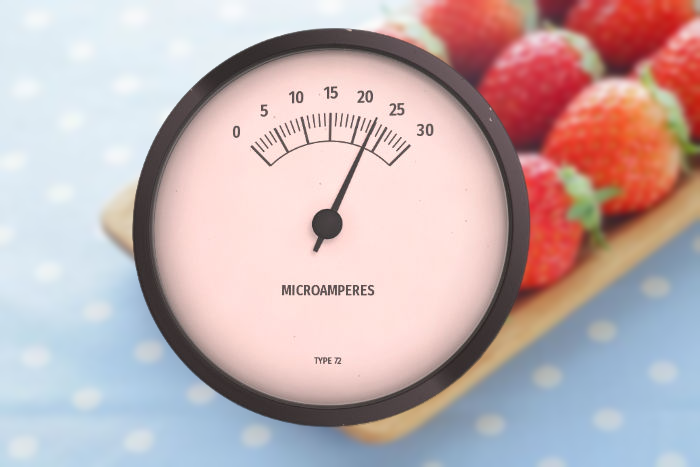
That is 23 µA
